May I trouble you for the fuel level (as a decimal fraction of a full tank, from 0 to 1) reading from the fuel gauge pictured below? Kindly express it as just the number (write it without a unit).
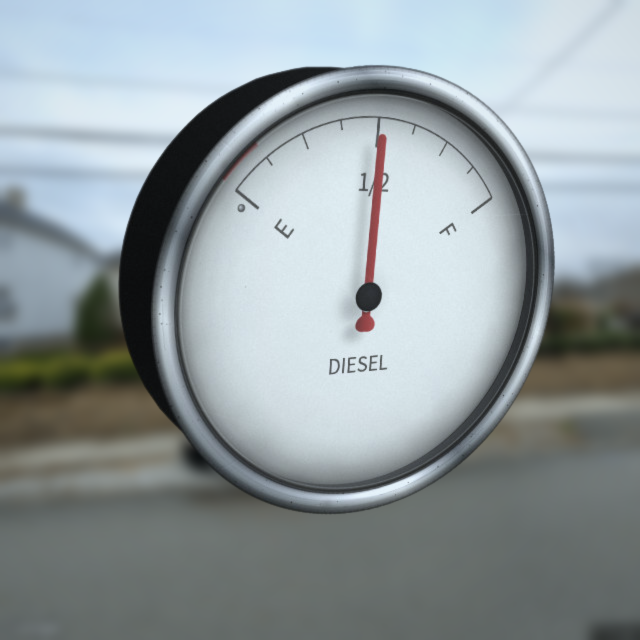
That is 0.5
